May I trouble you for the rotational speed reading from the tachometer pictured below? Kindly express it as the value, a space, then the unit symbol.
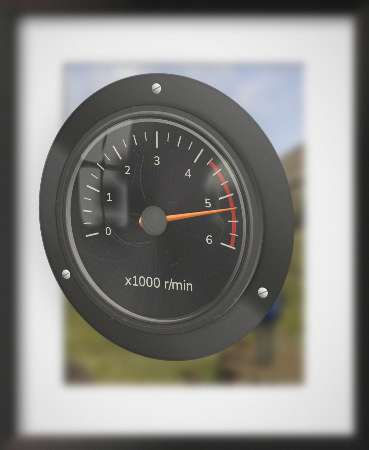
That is 5250 rpm
